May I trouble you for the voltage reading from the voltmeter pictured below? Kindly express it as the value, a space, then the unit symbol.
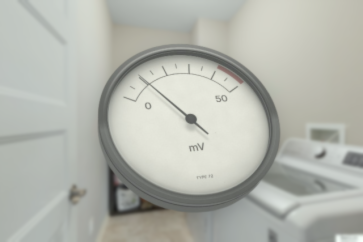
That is 10 mV
